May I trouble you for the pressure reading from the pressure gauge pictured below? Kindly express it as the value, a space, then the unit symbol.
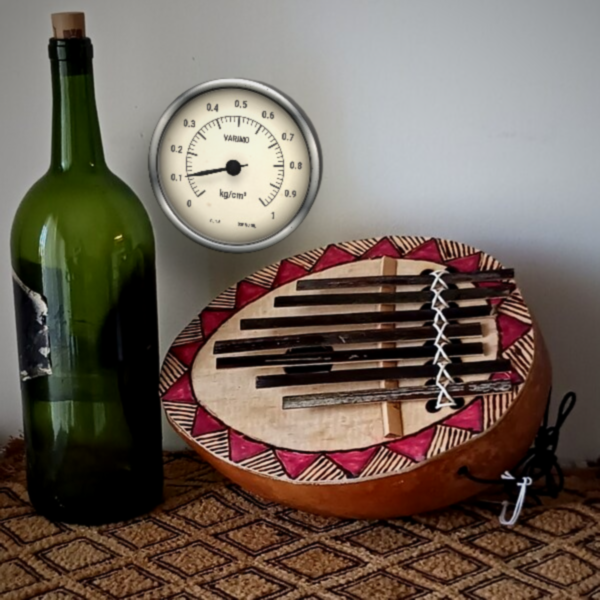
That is 0.1 kg/cm²
